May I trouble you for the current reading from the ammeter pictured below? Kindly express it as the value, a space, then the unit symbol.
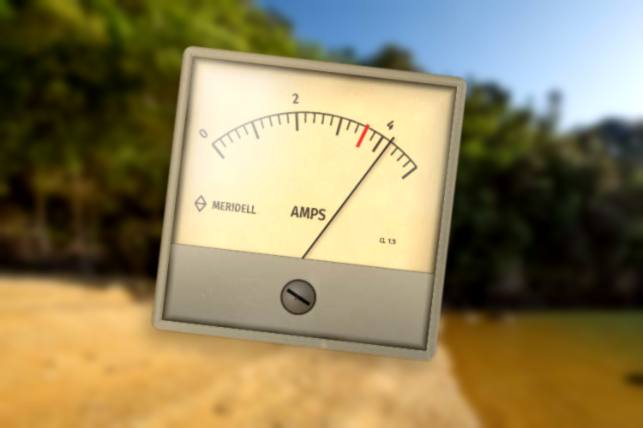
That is 4.2 A
